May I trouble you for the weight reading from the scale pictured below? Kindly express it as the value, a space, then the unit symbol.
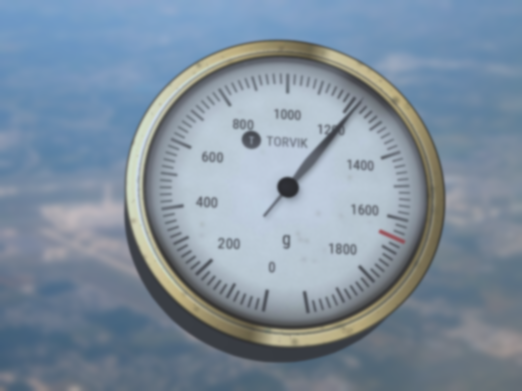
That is 1220 g
